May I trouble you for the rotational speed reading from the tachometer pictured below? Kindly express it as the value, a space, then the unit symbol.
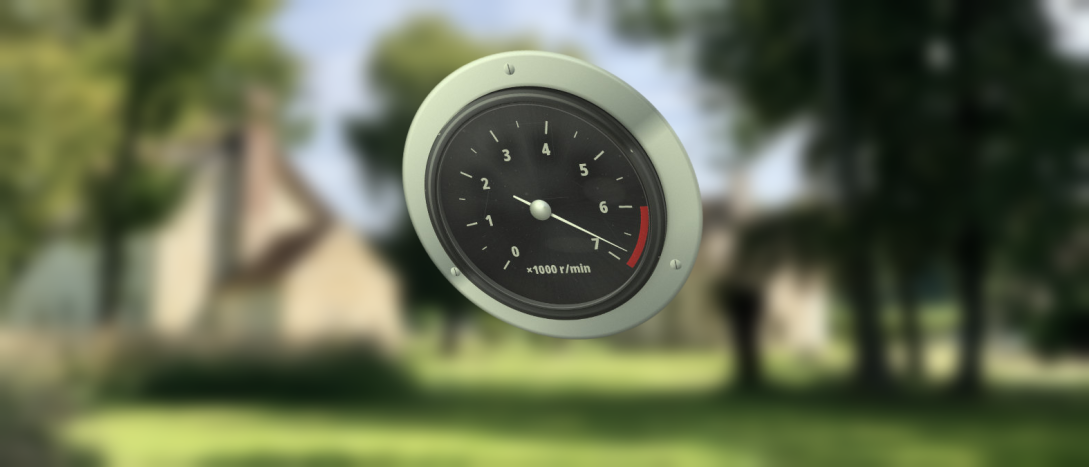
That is 6750 rpm
